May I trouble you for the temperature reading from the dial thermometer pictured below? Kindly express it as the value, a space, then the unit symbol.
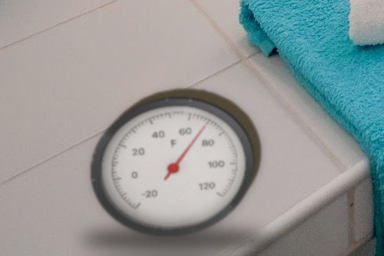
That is 70 °F
